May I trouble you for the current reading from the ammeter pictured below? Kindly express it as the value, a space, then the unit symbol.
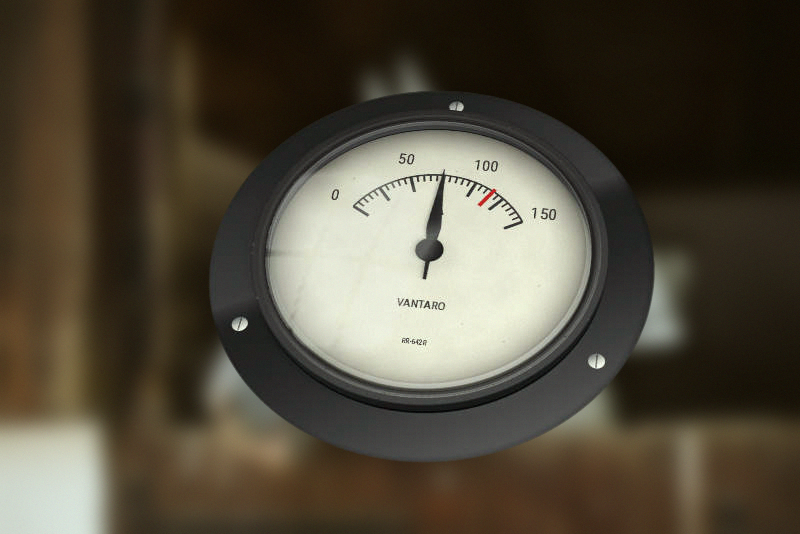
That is 75 A
